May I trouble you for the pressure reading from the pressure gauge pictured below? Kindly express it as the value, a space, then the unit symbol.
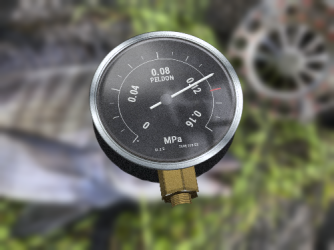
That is 0.12 MPa
